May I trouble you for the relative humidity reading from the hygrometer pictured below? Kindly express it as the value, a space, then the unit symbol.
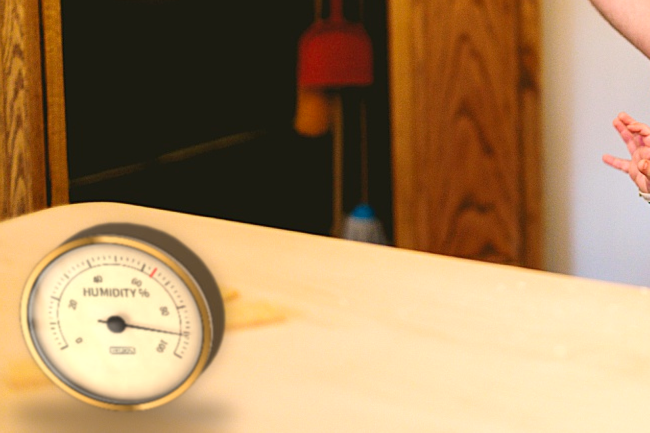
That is 90 %
